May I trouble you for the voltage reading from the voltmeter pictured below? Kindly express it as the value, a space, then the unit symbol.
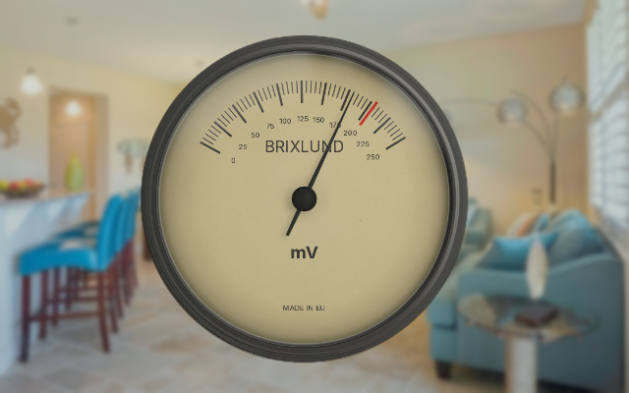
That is 180 mV
